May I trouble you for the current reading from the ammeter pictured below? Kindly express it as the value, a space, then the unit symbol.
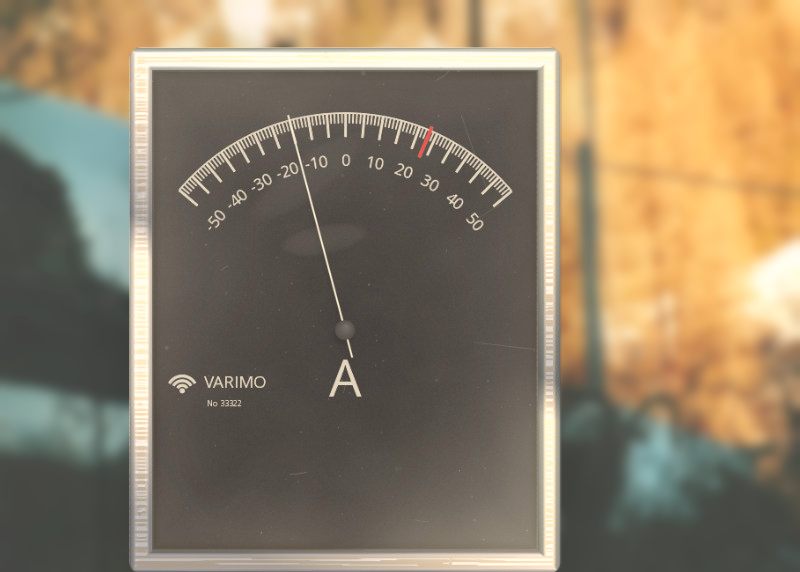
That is -15 A
